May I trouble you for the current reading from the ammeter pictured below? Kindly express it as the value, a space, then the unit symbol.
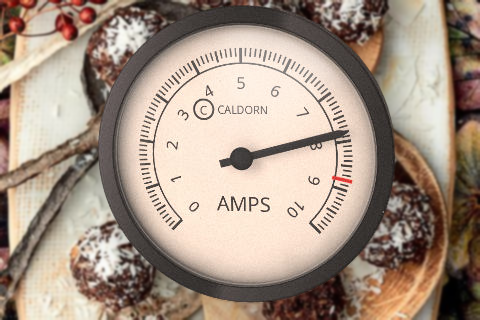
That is 7.8 A
